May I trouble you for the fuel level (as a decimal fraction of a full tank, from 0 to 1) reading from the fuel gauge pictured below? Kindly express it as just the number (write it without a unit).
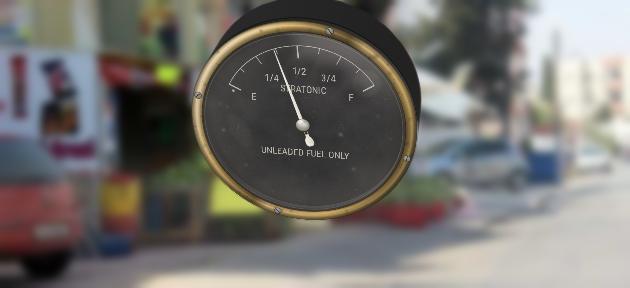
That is 0.375
